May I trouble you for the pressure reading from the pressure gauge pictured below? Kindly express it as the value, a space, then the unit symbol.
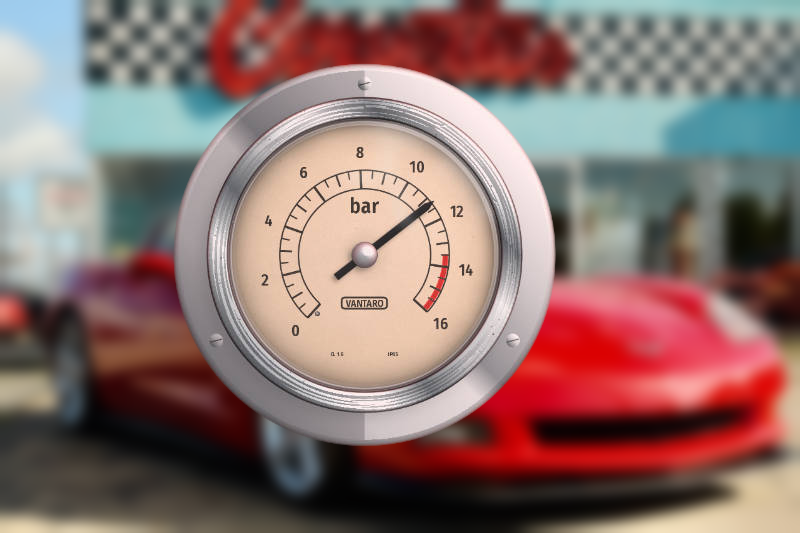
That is 11.25 bar
